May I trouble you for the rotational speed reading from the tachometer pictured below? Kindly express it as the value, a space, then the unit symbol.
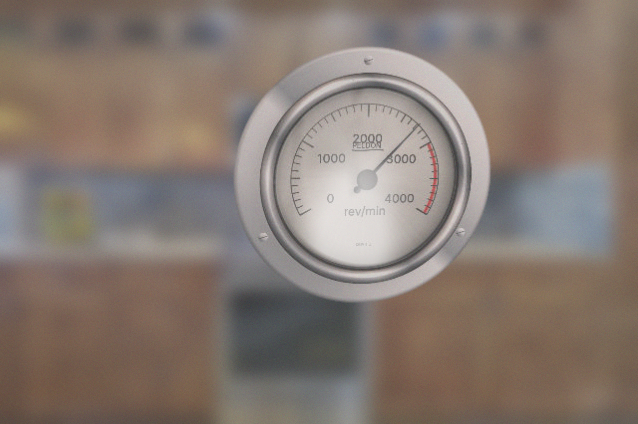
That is 2700 rpm
